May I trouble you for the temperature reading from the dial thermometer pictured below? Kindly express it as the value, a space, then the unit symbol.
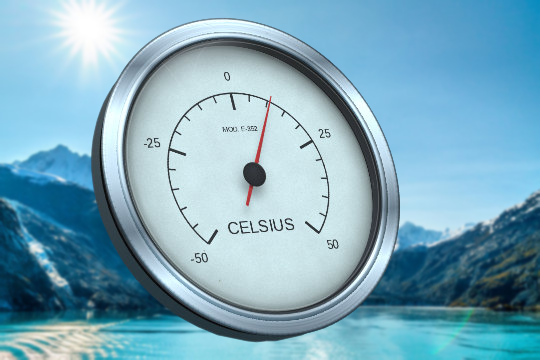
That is 10 °C
